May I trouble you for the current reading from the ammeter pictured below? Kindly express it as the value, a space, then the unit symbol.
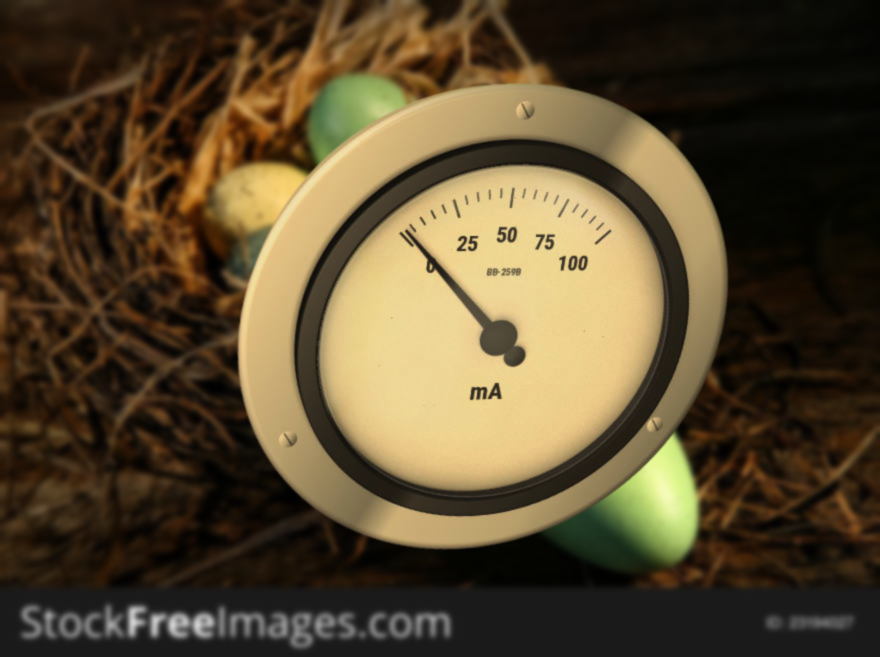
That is 2.5 mA
